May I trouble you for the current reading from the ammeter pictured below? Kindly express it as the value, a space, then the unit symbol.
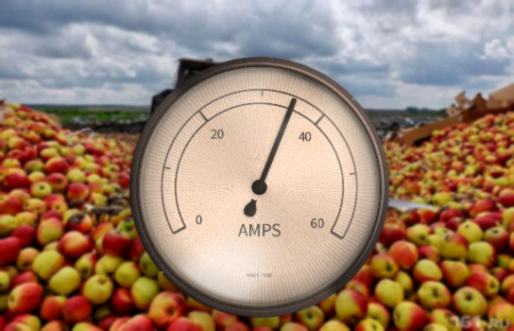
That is 35 A
